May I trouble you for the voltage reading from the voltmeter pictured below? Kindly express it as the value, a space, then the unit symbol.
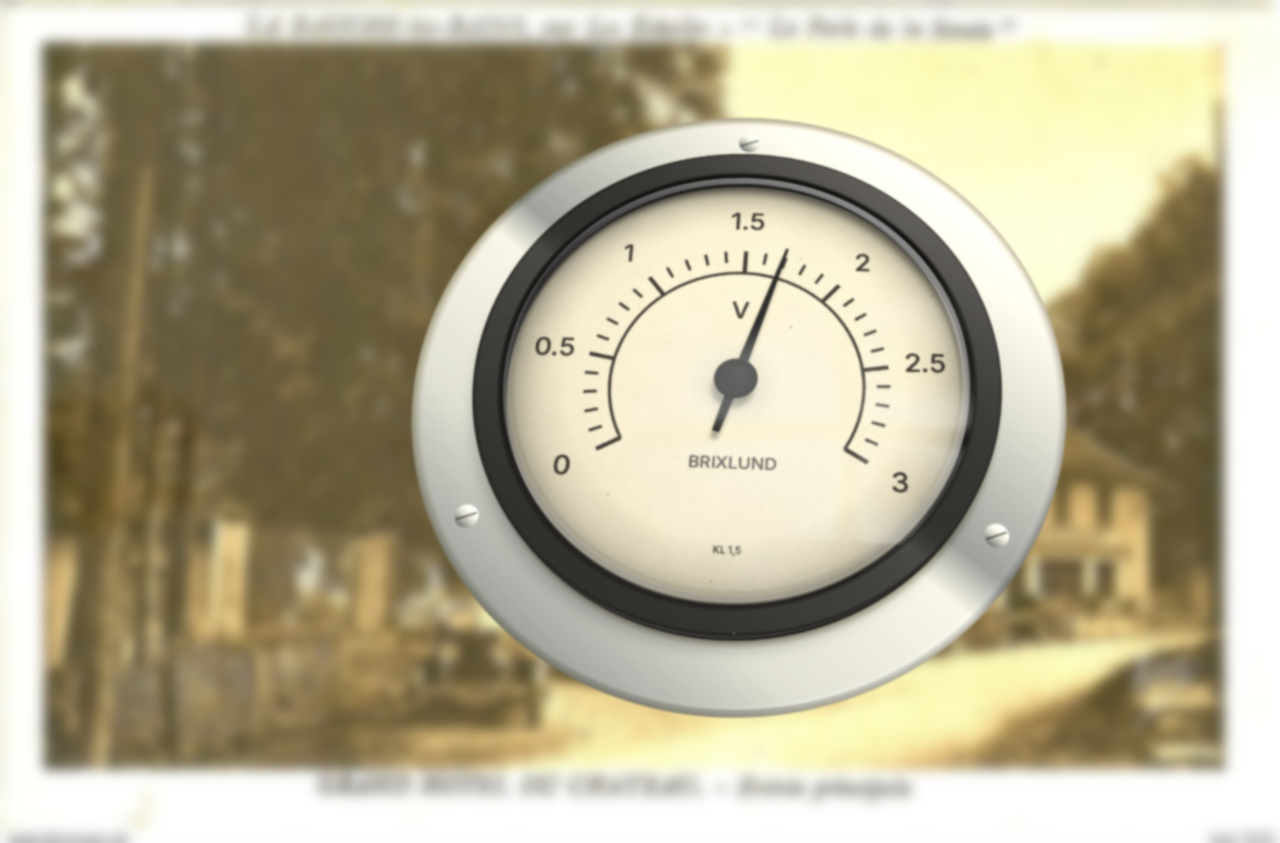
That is 1.7 V
